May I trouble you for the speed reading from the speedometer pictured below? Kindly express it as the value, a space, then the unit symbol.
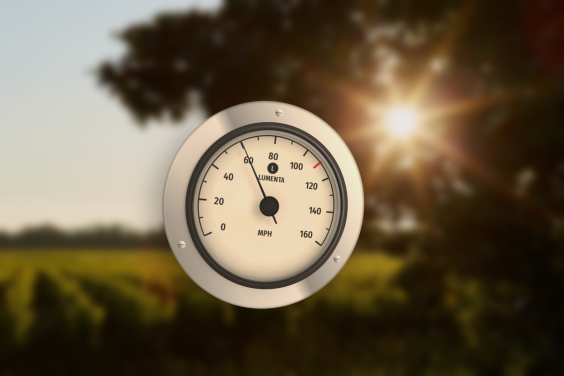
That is 60 mph
